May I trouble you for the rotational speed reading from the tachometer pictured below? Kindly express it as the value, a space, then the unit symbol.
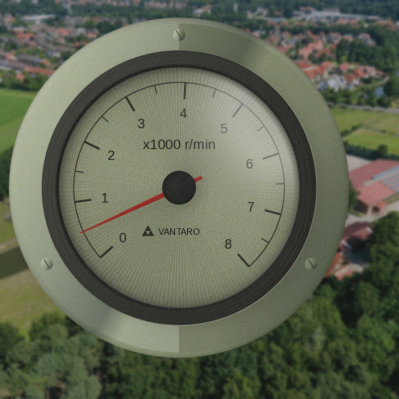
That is 500 rpm
